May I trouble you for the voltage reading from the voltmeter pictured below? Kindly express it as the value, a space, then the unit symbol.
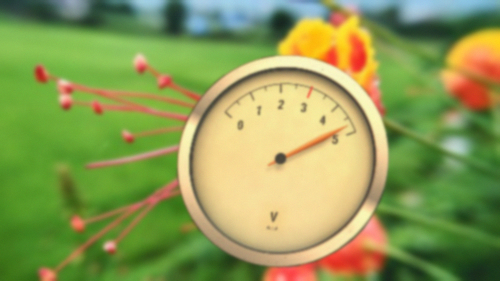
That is 4.75 V
